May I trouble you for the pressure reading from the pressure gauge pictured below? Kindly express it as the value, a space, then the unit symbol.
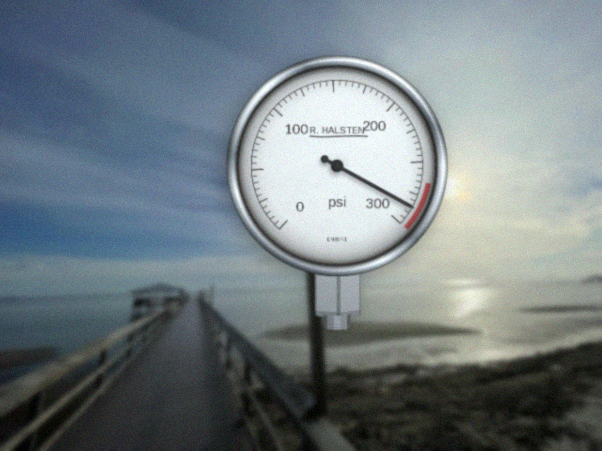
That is 285 psi
